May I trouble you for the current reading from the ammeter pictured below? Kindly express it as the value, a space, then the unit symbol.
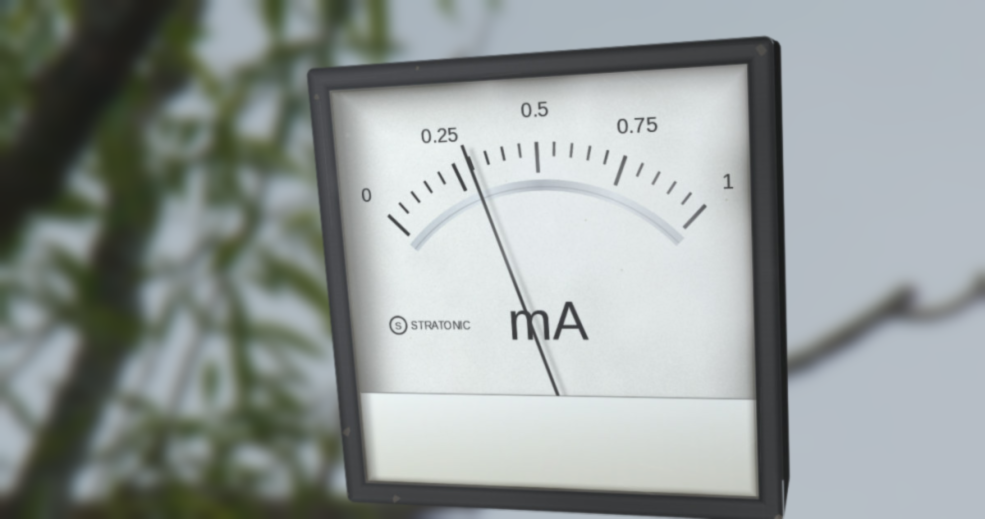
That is 0.3 mA
